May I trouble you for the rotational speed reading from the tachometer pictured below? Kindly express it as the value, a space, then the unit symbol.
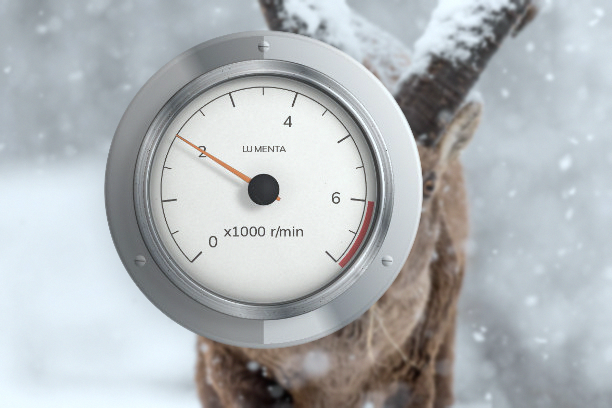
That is 2000 rpm
